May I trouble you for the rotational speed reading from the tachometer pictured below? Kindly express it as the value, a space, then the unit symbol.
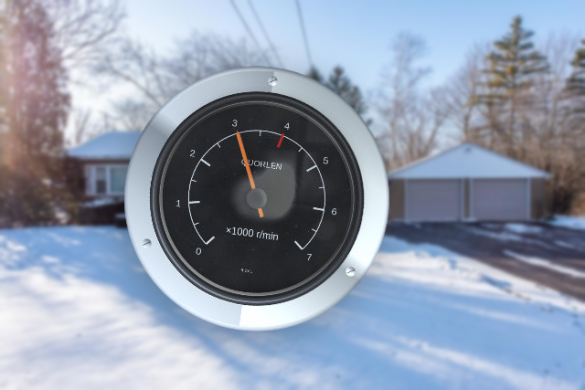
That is 3000 rpm
